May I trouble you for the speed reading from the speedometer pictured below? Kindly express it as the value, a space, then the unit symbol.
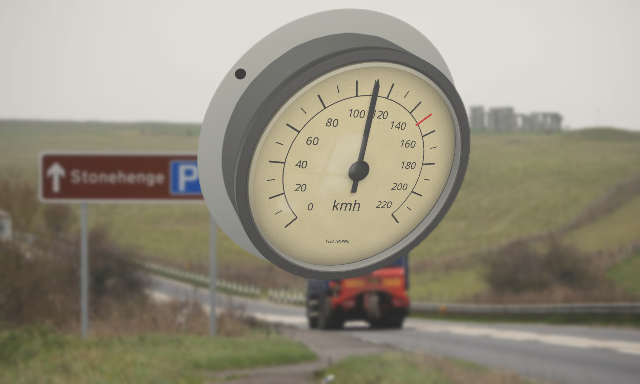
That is 110 km/h
